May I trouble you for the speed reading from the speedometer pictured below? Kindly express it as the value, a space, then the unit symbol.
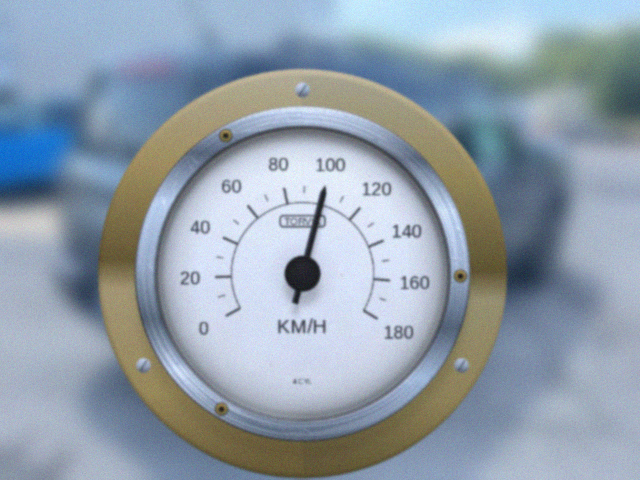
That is 100 km/h
